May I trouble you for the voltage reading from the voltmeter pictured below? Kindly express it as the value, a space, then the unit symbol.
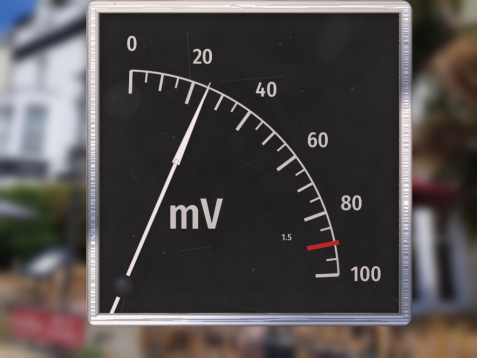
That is 25 mV
